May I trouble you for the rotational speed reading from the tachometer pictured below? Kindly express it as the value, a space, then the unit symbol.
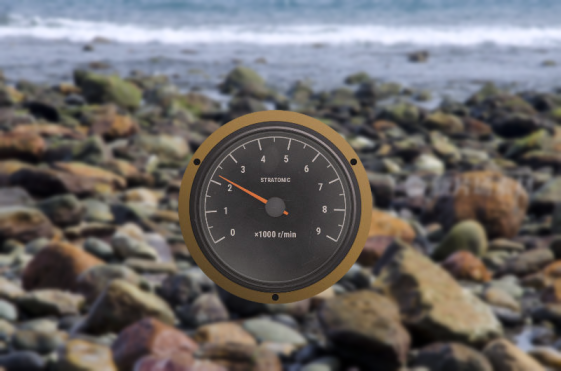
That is 2250 rpm
